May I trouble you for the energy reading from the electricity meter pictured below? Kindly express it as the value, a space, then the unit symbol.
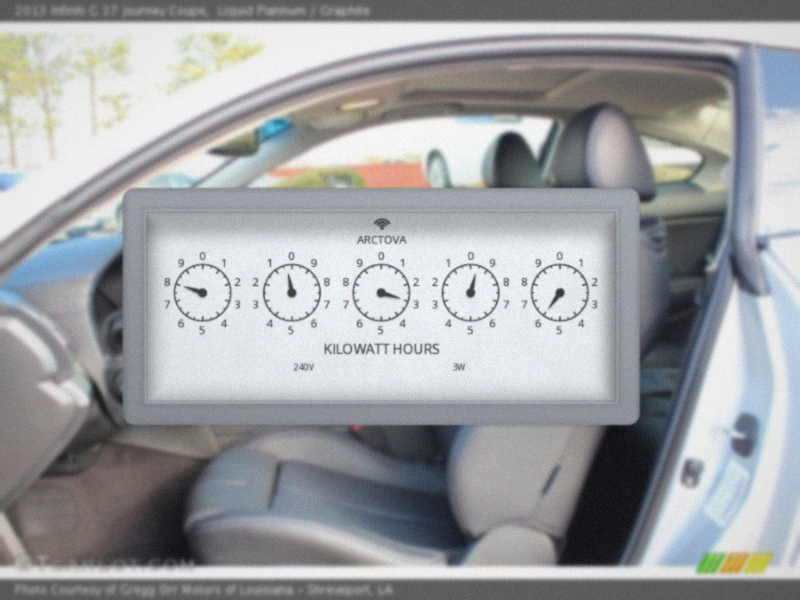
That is 80296 kWh
